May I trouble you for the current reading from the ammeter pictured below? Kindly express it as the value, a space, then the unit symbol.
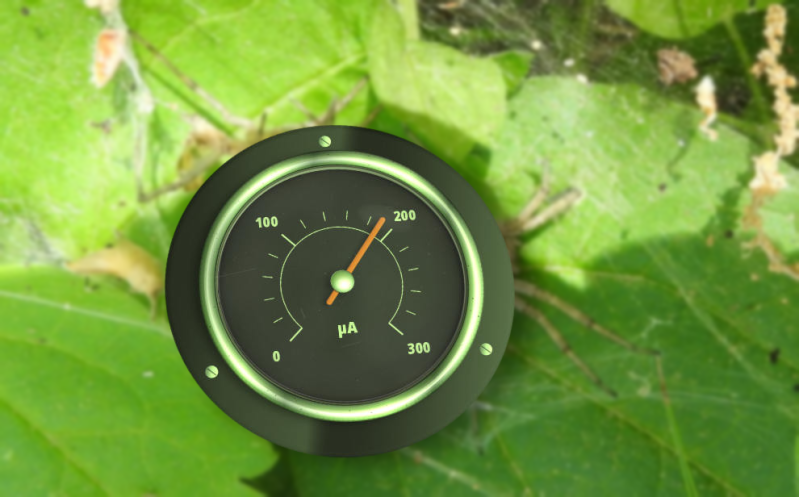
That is 190 µA
